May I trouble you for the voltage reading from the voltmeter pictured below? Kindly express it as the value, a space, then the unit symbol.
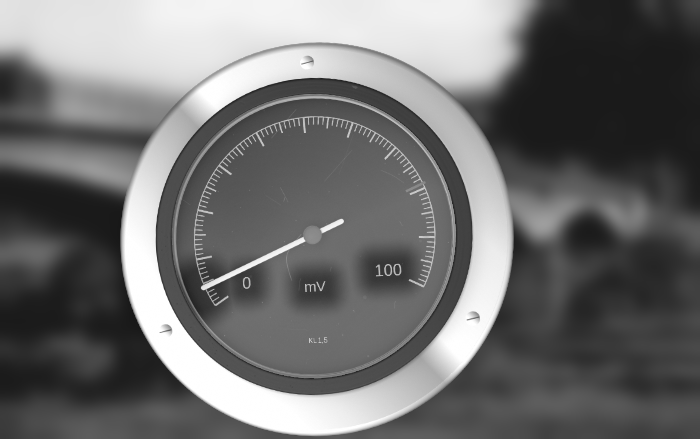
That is 4 mV
